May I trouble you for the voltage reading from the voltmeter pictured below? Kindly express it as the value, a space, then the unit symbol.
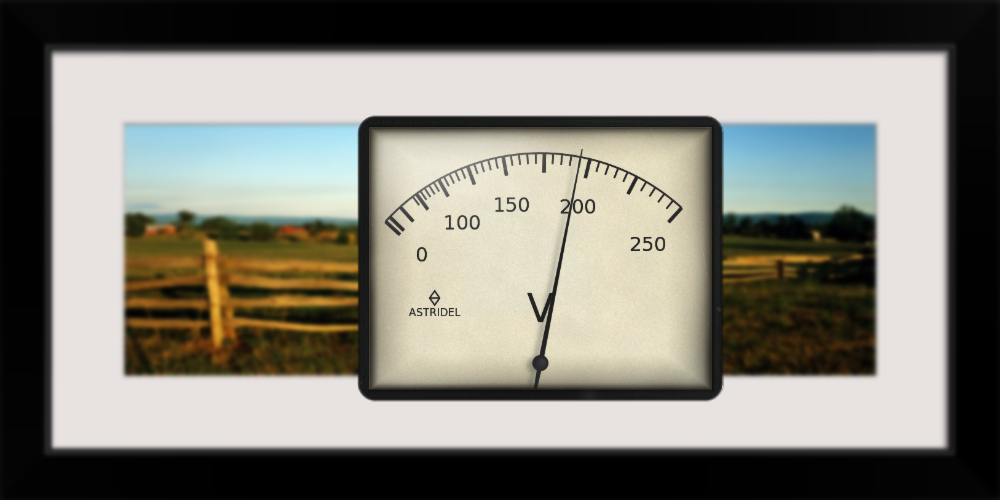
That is 195 V
